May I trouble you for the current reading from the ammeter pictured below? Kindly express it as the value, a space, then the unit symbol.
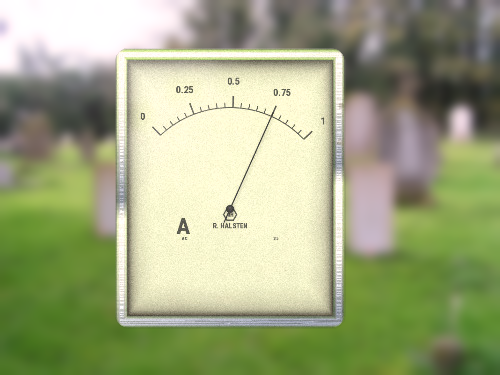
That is 0.75 A
